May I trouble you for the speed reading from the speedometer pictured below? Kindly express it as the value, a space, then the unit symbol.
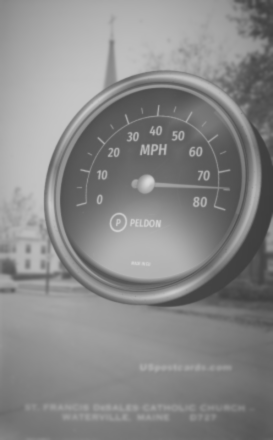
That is 75 mph
